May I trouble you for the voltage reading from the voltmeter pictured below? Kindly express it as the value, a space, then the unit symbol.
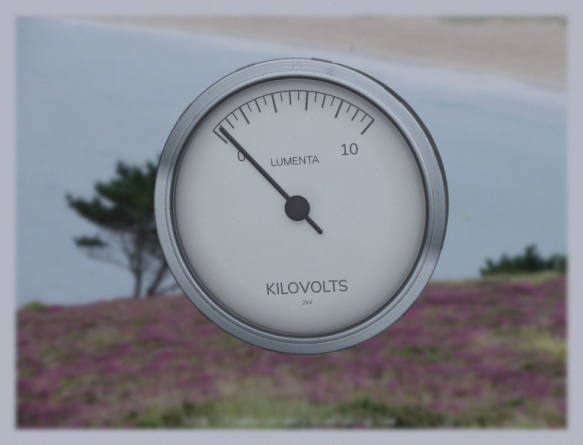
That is 0.5 kV
